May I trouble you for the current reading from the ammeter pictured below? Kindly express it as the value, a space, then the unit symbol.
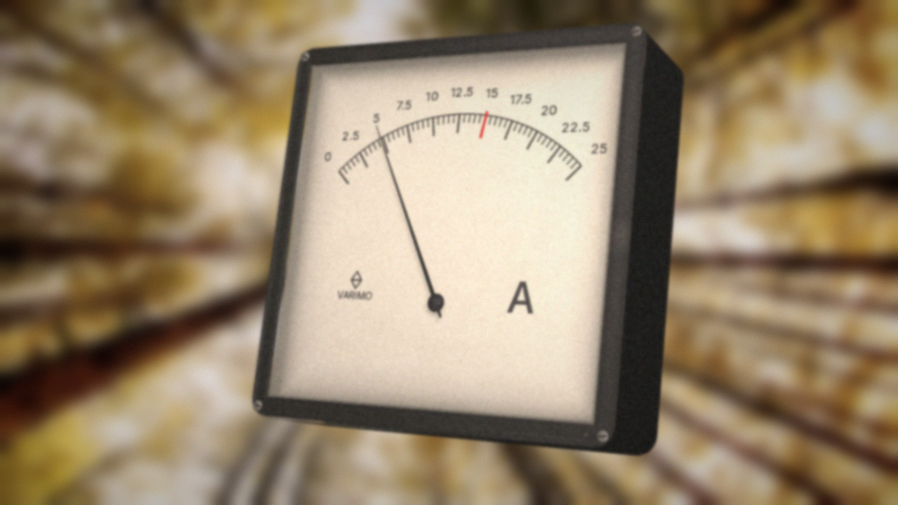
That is 5 A
